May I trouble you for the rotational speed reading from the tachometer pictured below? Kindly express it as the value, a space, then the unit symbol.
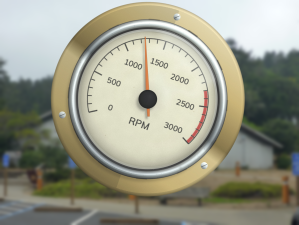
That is 1250 rpm
